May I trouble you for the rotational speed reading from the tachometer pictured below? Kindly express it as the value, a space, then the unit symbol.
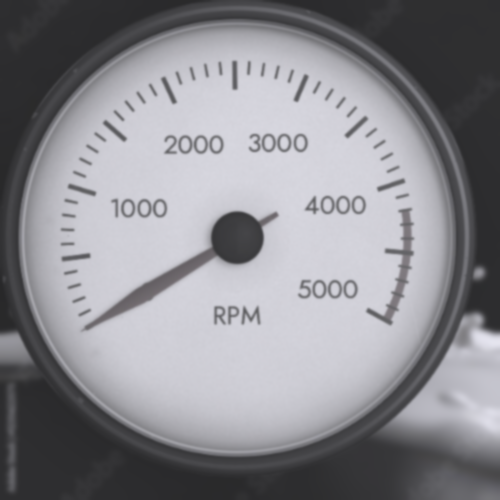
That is 0 rpm
